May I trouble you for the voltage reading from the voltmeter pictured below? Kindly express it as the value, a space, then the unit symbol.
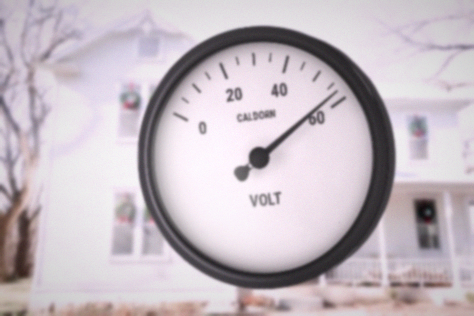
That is 57.5 V
